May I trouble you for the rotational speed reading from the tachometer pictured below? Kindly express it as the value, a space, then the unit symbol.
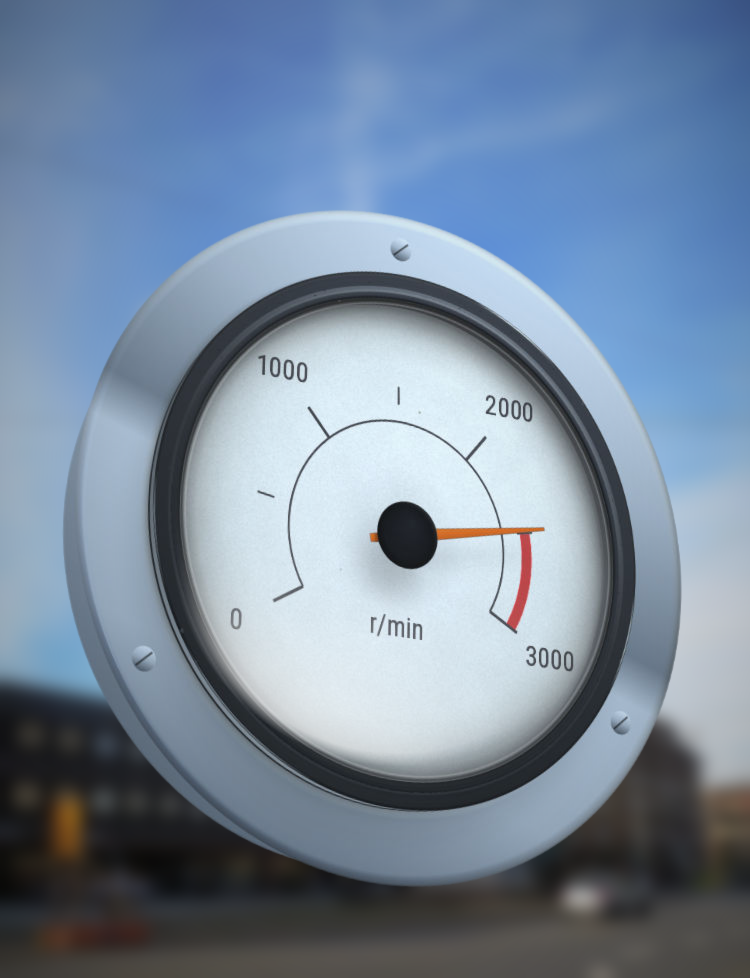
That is 2500 rpm
